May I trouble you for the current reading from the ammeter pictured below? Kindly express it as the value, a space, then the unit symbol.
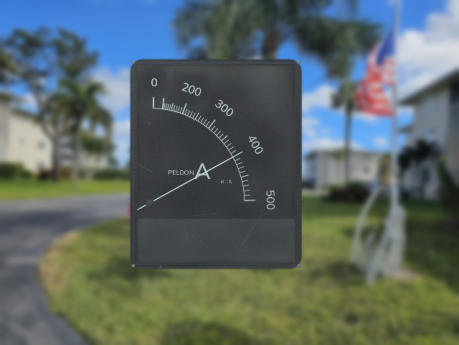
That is 400 A
